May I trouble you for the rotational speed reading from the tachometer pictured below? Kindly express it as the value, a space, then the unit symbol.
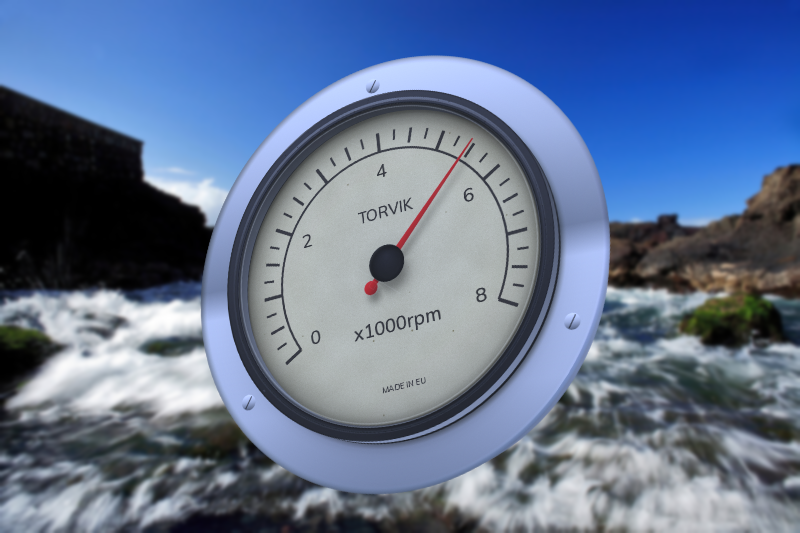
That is 5500 rpm
